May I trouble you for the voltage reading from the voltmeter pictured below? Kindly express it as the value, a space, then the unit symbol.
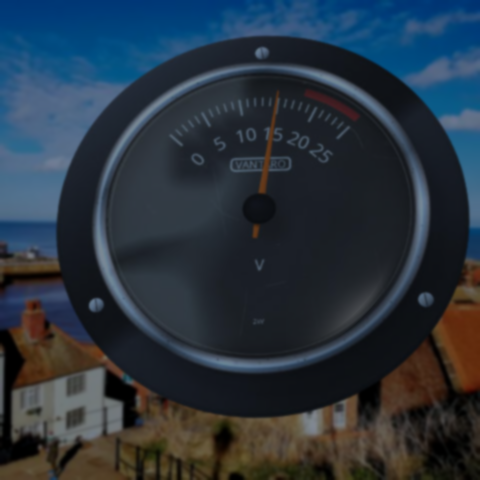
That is 15 V
